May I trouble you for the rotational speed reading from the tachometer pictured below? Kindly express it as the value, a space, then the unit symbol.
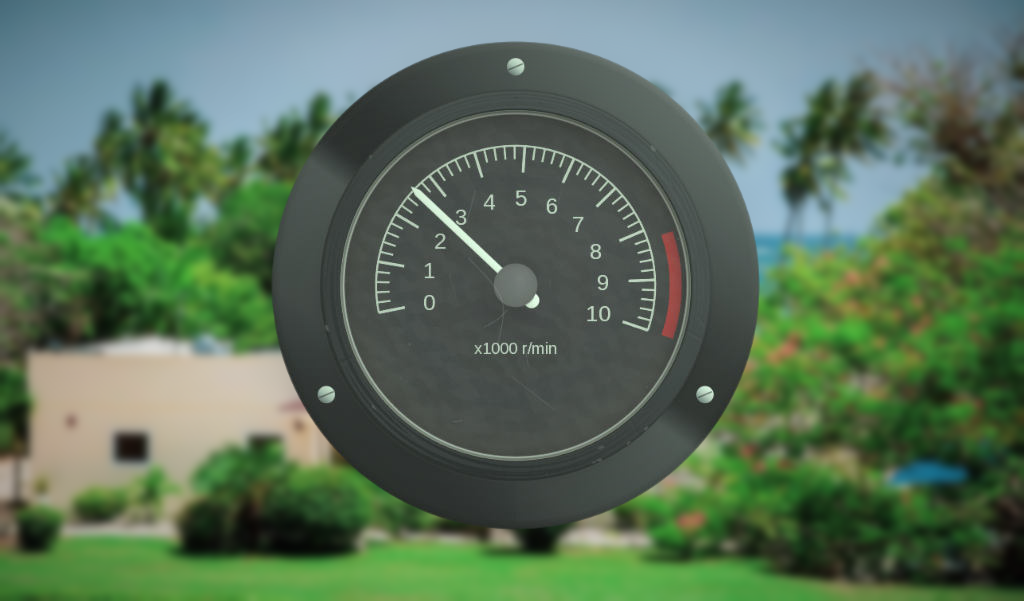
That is 2600 rpm
